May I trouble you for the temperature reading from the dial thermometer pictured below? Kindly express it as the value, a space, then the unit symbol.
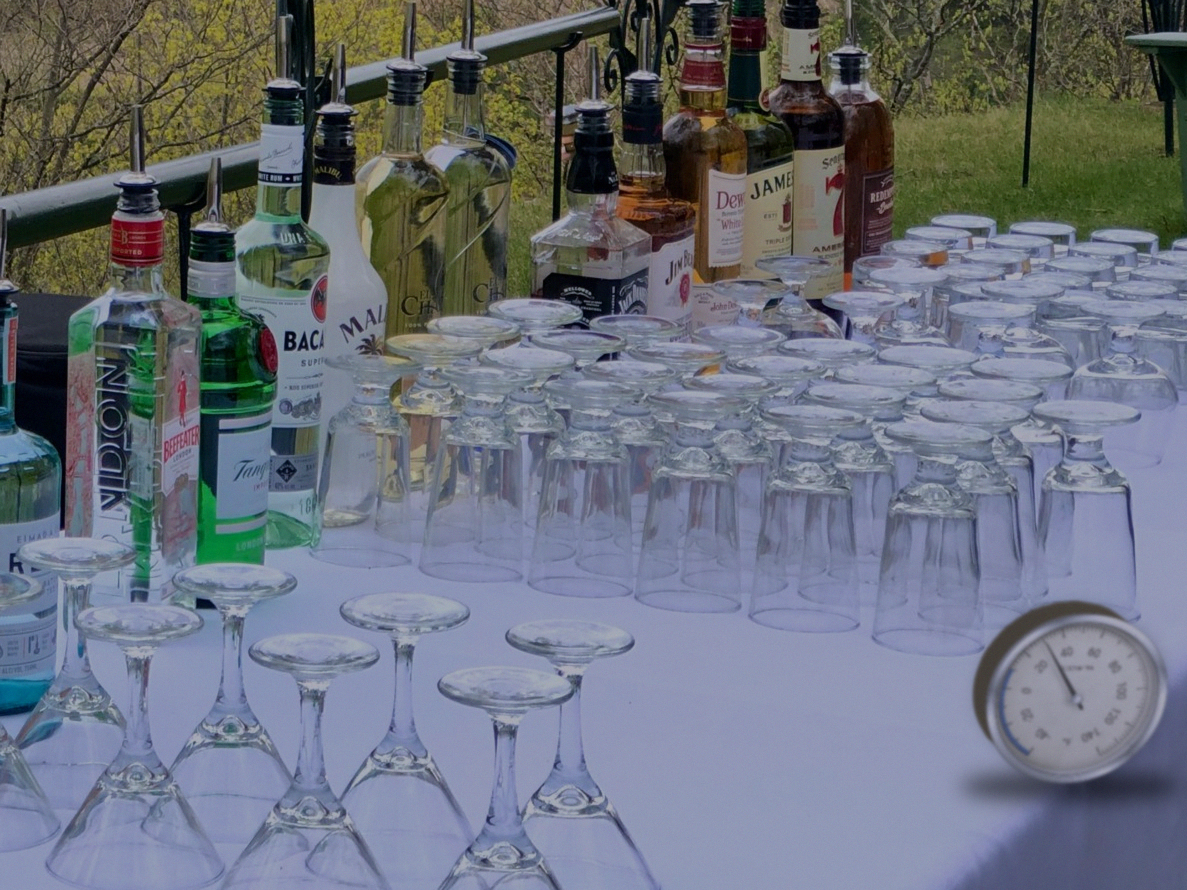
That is 30 °F
